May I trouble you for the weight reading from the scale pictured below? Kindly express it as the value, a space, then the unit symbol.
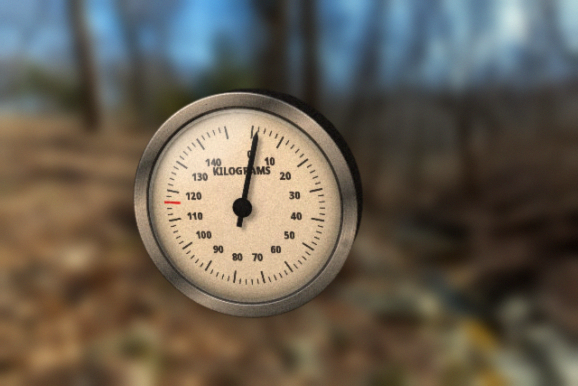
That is 2 kg
